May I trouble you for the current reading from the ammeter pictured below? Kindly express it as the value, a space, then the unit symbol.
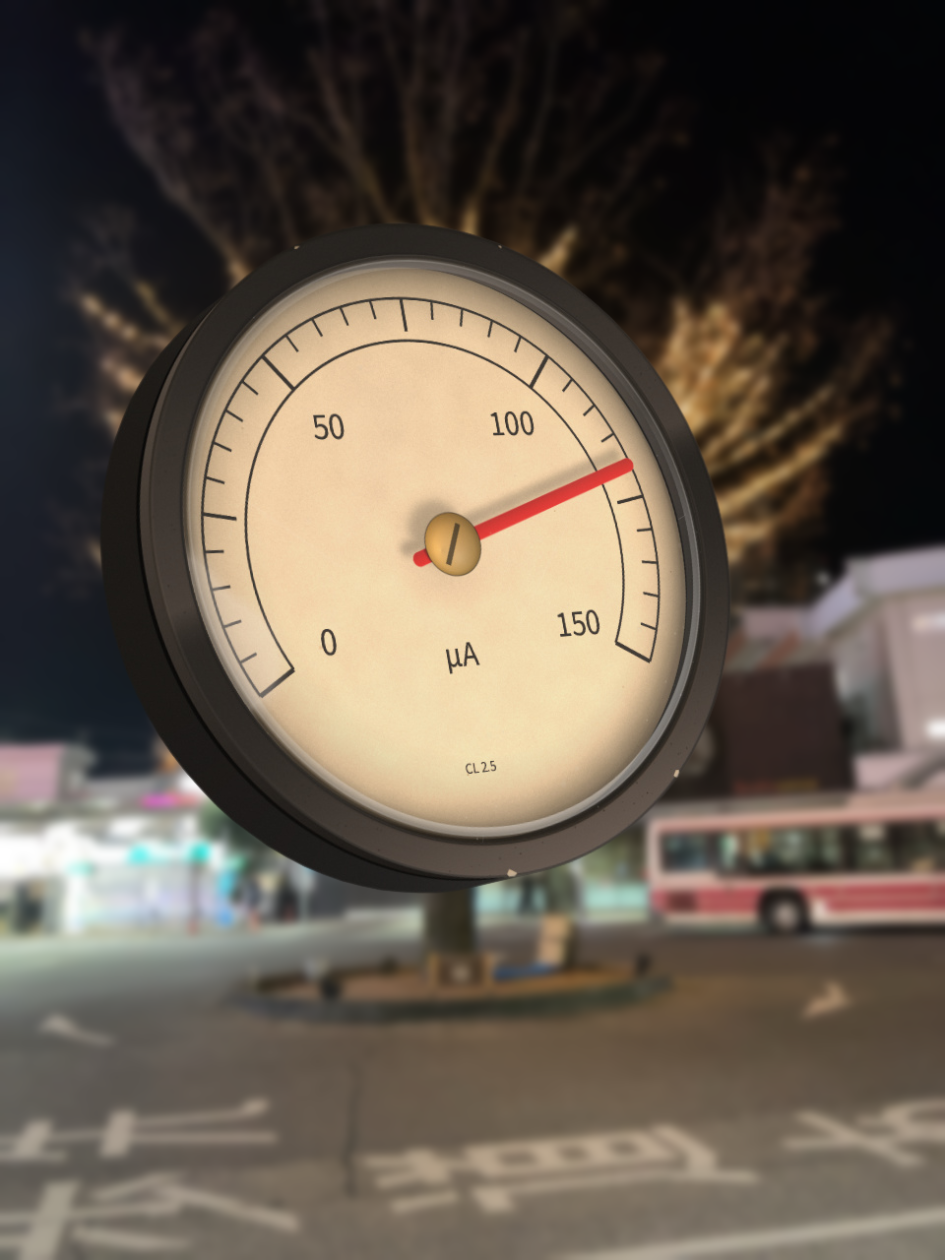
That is 120 µA
